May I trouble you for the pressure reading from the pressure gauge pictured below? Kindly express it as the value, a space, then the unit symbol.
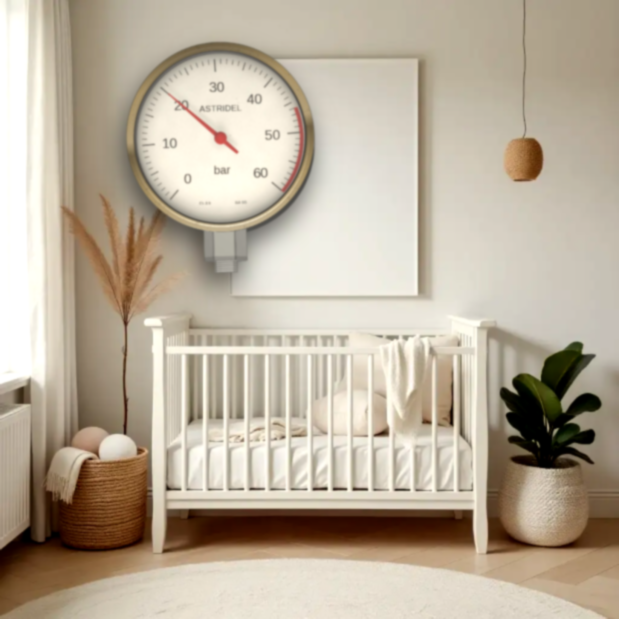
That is 20 bar
